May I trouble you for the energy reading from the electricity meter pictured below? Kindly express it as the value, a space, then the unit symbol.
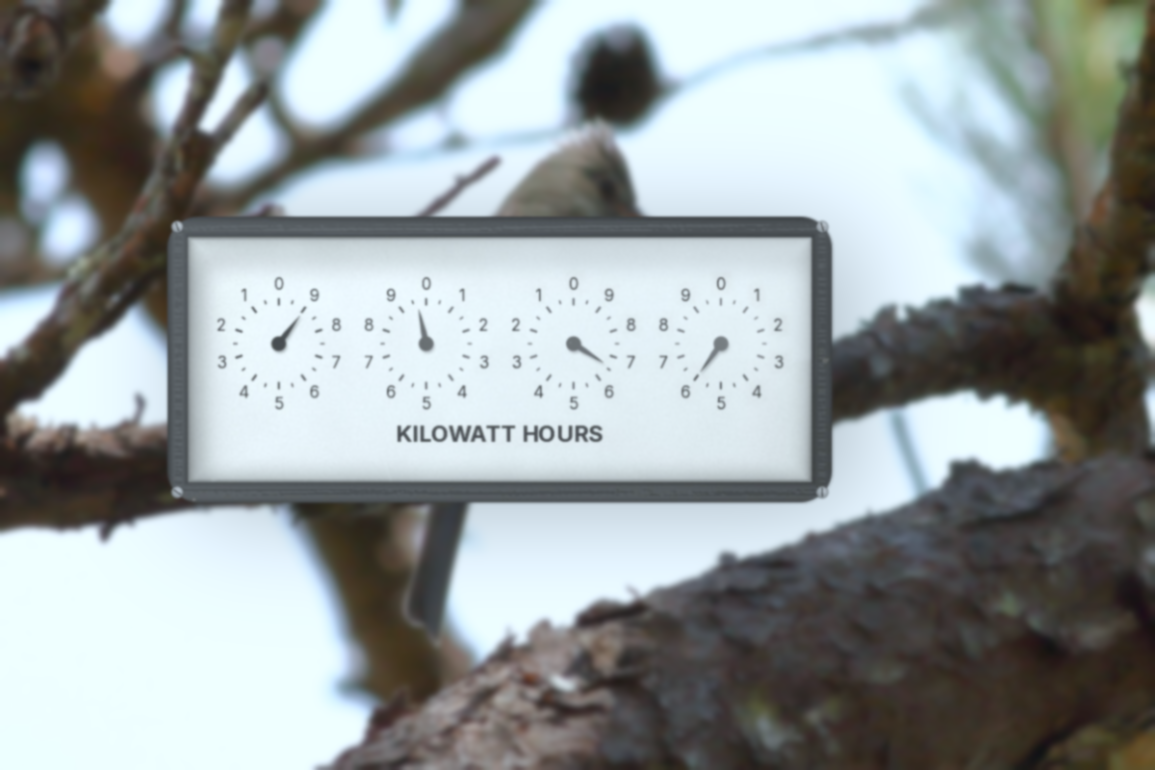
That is 8966 kWh
